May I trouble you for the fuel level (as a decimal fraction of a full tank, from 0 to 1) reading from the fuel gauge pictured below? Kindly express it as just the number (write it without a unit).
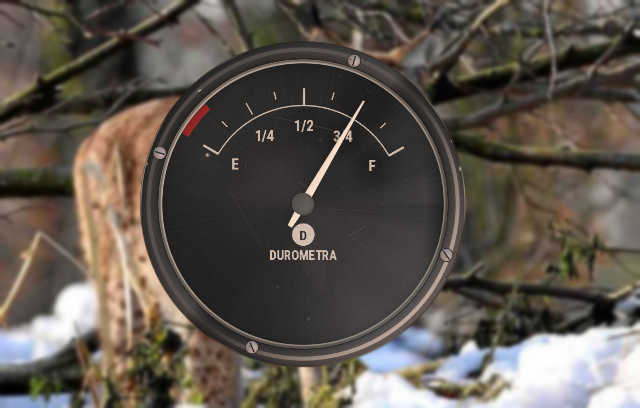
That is 0.75
